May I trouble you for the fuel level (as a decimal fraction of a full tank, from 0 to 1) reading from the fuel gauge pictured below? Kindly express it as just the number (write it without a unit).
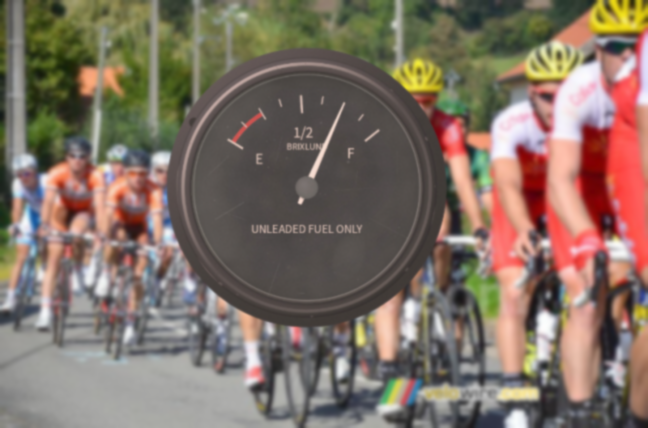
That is 0.75
